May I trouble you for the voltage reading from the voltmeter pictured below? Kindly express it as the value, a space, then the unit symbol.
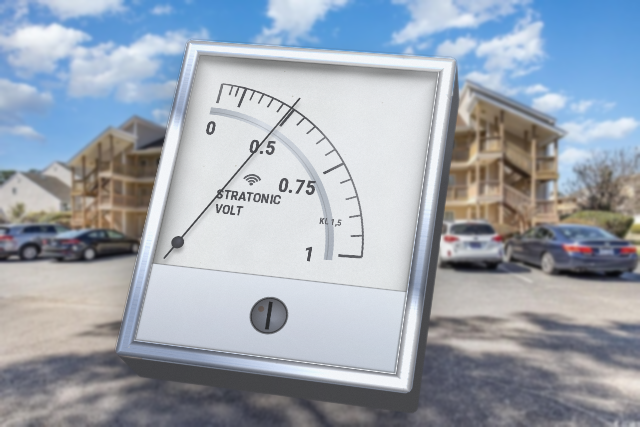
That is 0.5 V
